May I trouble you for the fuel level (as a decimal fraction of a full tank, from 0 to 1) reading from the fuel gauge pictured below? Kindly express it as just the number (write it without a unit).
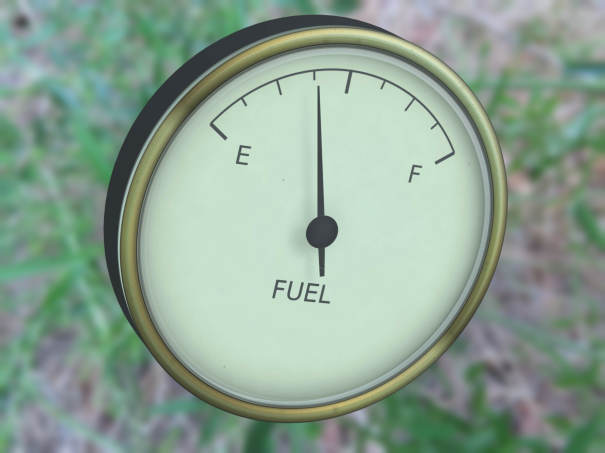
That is 0.375
